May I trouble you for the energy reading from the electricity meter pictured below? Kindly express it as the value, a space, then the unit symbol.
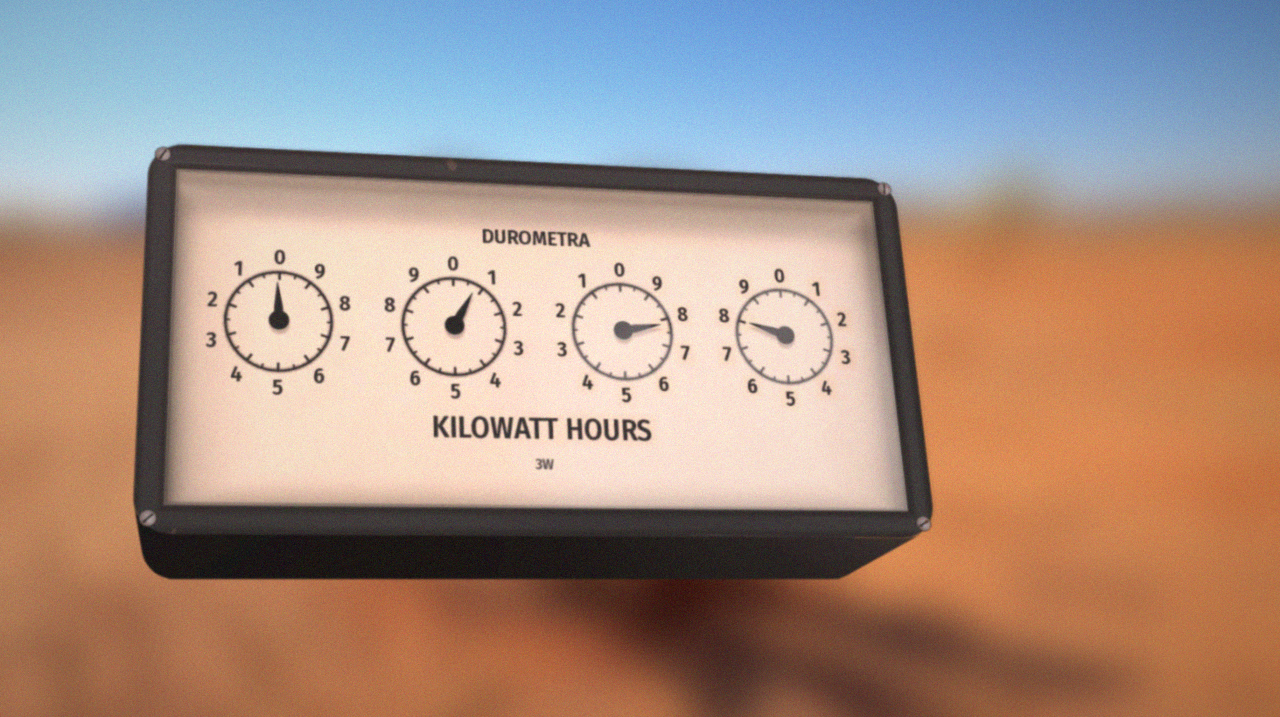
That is 78 kWh
